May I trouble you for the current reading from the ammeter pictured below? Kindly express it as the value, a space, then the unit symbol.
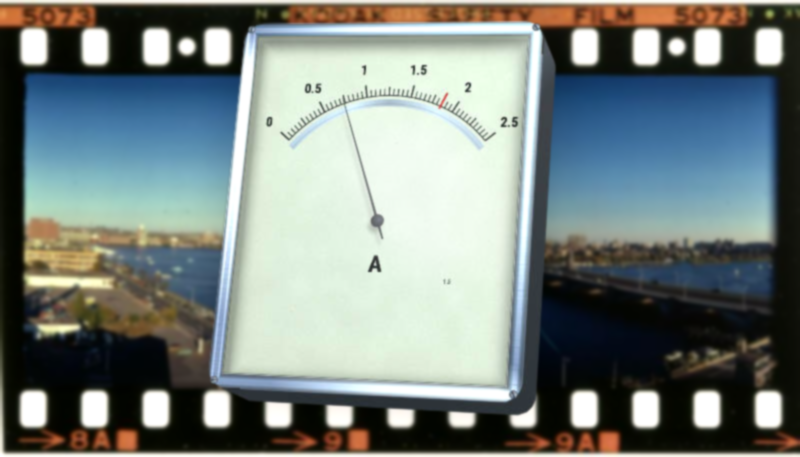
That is 0.75 A
